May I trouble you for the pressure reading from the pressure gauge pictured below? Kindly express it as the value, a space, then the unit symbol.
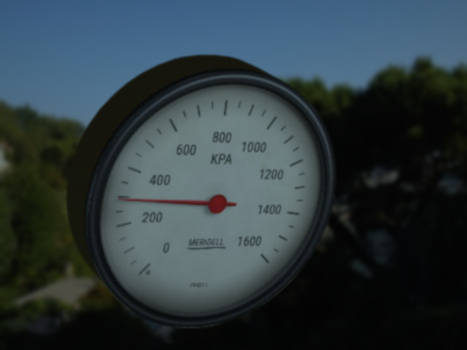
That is 300 kPa
